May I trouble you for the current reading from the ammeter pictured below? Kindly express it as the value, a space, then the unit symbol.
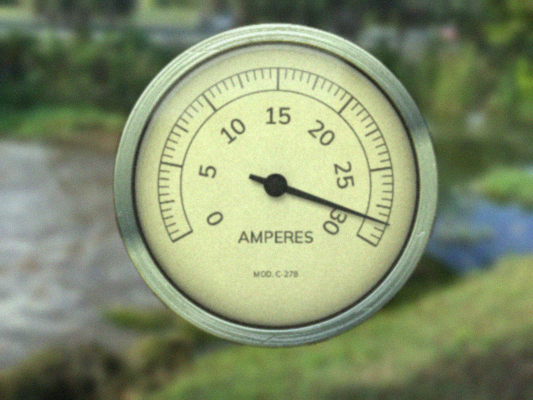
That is 28.5 A
